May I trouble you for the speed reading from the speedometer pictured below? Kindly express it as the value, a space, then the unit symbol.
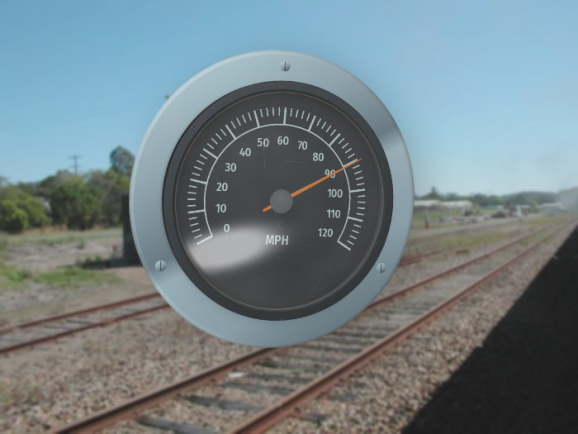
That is 90 mph
